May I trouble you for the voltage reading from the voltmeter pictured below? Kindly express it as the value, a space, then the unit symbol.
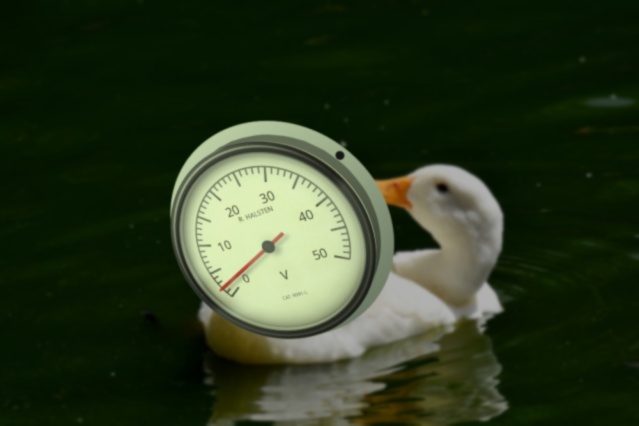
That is 2 V
